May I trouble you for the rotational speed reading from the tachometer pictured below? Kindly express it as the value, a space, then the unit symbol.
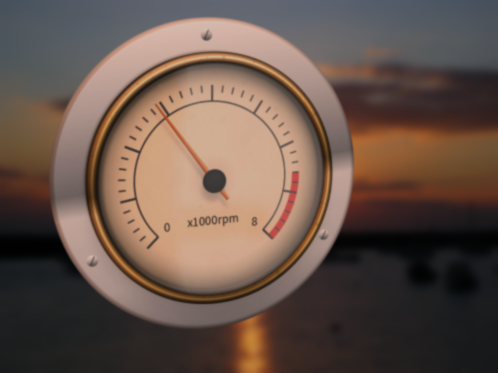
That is 2900 rpm
